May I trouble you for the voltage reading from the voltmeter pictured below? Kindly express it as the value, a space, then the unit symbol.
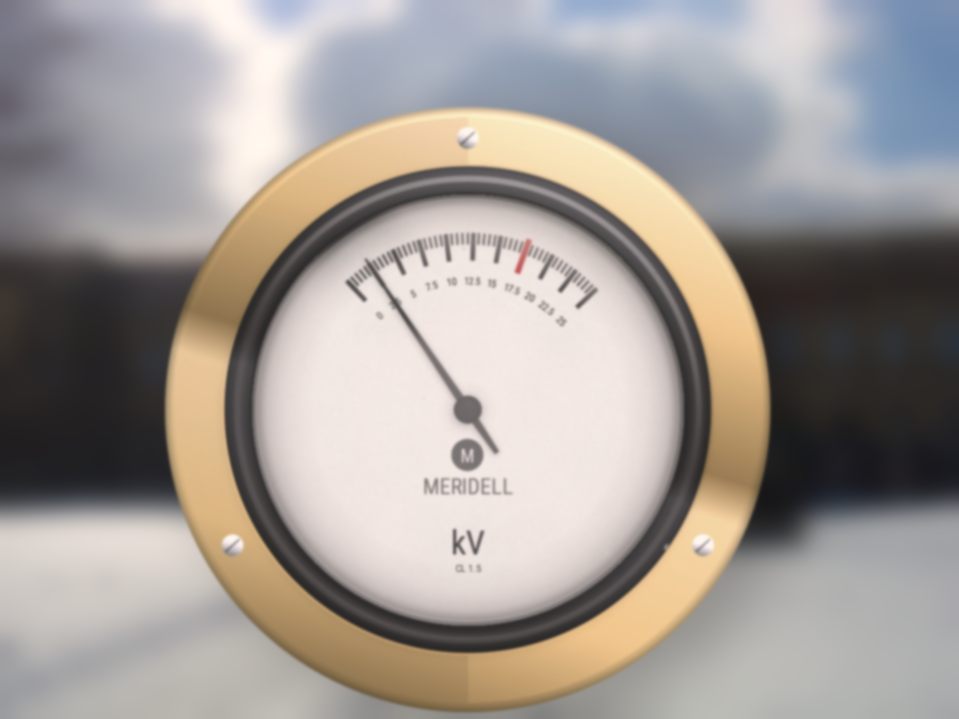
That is 2.5 kV
